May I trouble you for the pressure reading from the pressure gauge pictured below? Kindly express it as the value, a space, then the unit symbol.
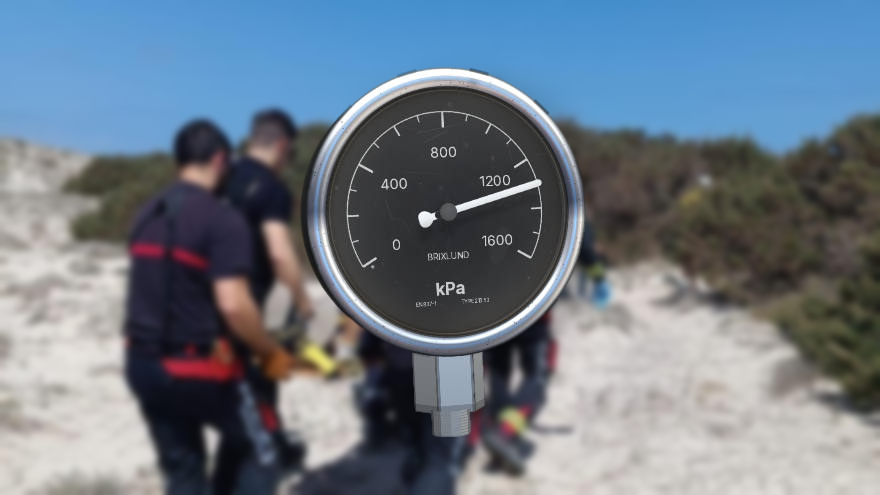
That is 1300 kPa
